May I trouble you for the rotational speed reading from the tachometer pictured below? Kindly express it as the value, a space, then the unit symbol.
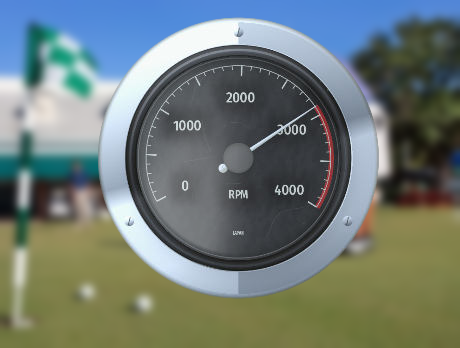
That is 2900 rpm
